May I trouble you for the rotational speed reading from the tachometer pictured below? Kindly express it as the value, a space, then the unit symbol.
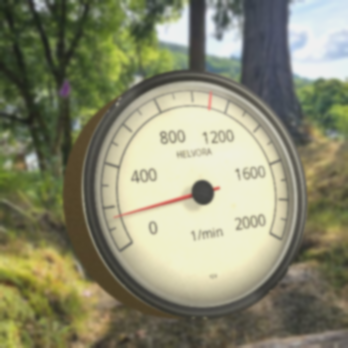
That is 150 rpm
